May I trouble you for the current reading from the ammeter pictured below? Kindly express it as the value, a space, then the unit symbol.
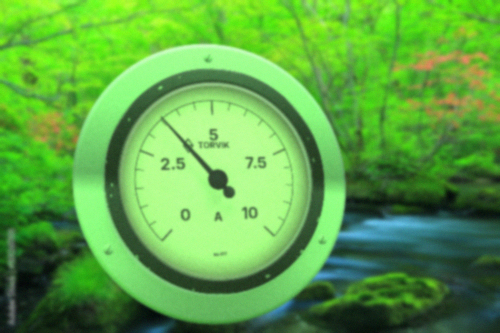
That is 3.5 A
